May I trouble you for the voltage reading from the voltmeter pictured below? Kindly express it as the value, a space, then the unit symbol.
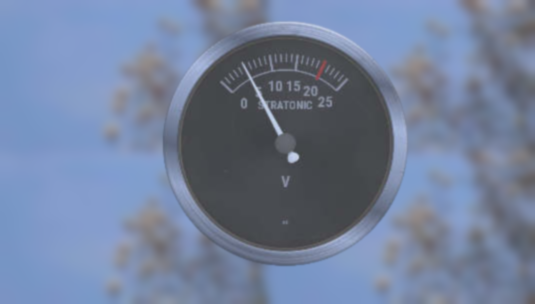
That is 5 V
